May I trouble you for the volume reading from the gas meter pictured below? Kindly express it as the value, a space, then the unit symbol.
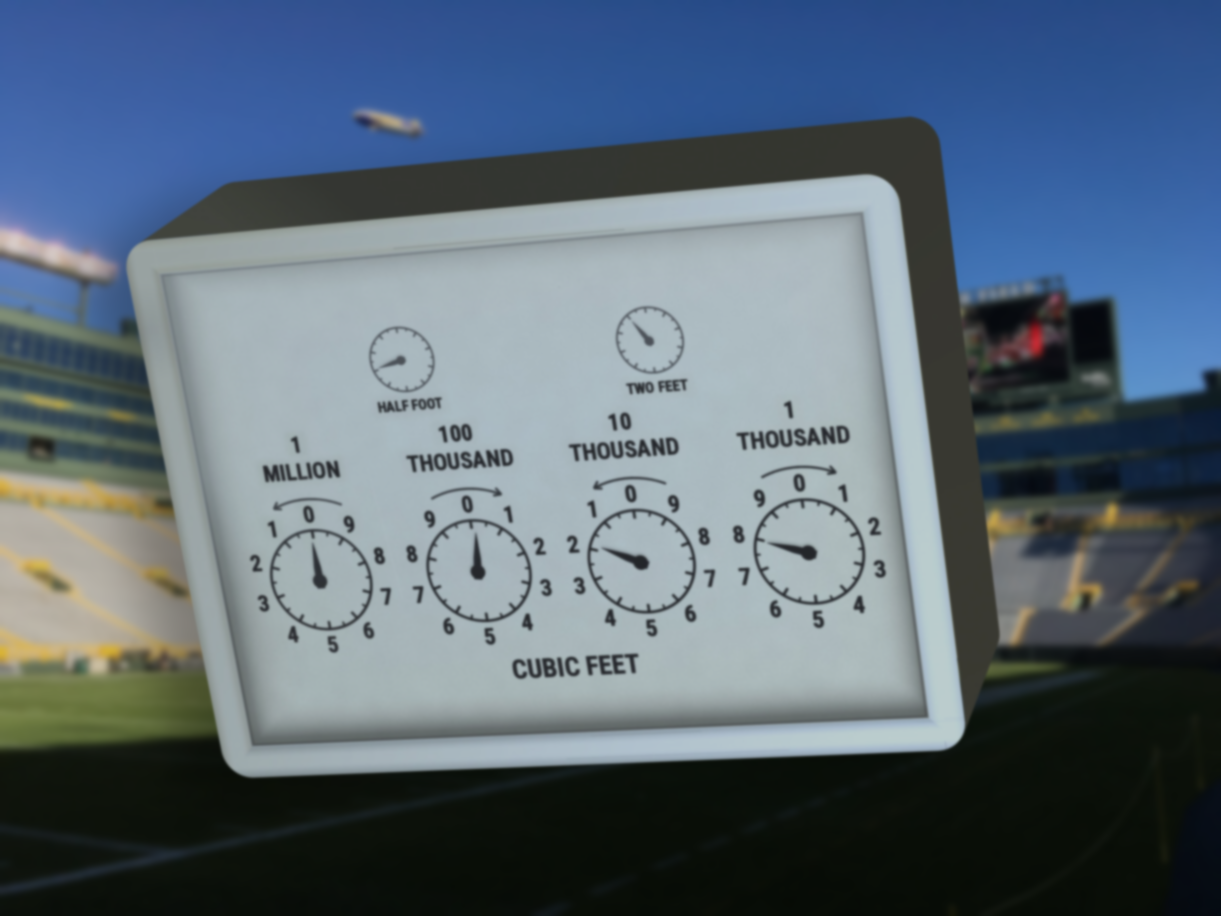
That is 1800 ft³
